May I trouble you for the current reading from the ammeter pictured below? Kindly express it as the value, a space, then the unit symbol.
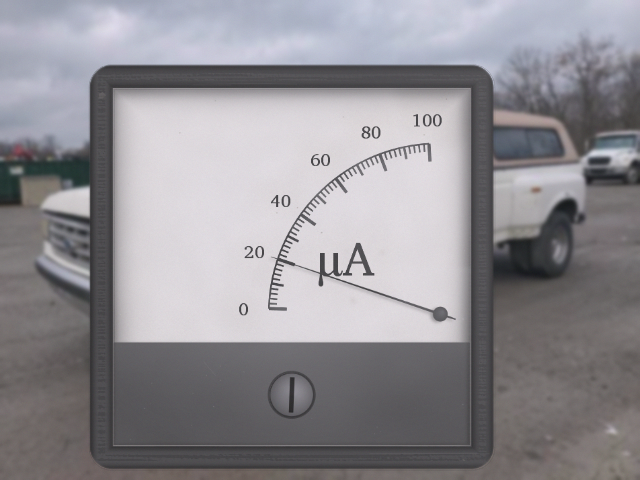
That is 20 µA
